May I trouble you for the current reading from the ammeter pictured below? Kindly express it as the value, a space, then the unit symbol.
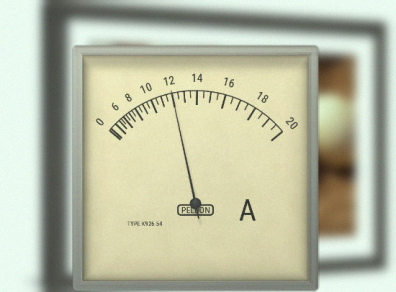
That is 12 A
